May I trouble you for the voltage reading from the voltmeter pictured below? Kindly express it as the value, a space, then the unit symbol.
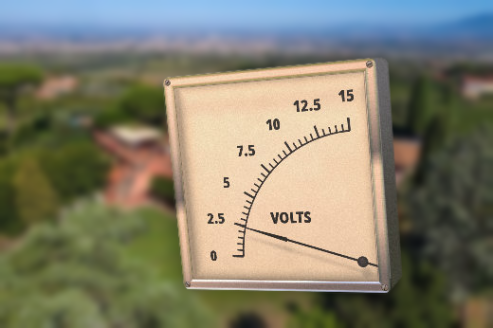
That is 2.5 V
